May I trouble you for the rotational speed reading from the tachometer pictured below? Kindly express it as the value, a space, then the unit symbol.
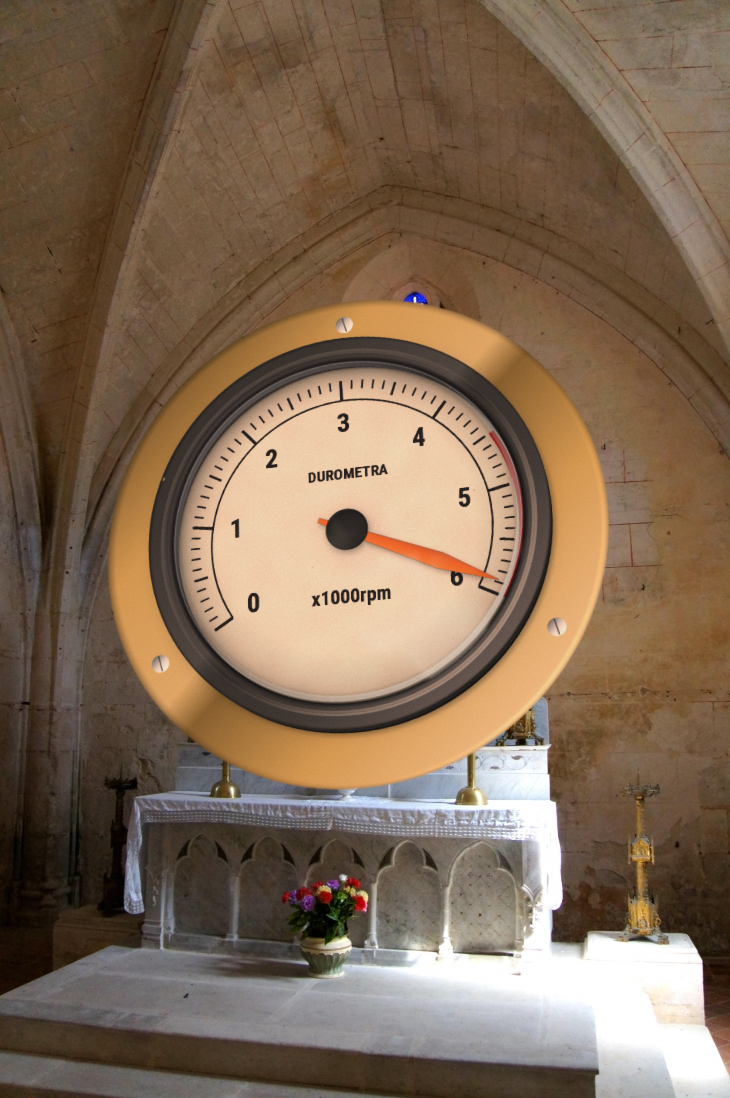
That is 5900 rpm
